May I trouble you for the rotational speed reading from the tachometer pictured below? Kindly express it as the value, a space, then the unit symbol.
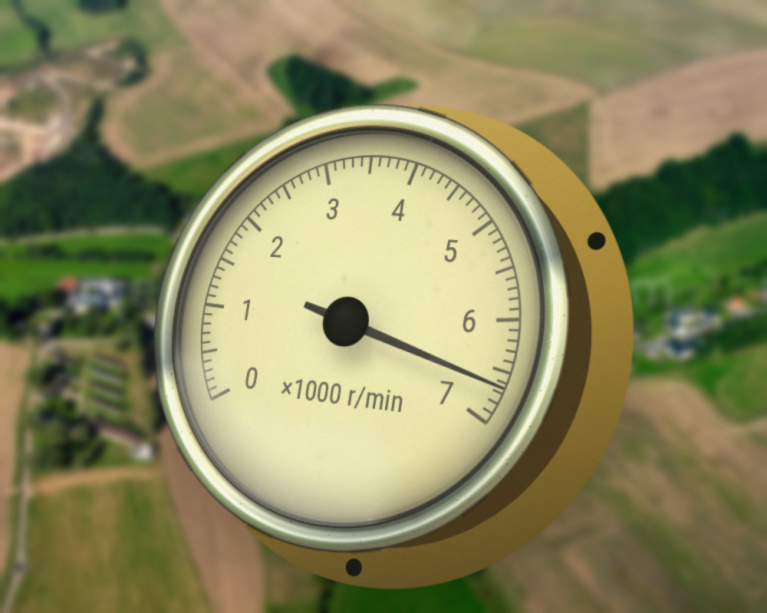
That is 6650 rpm
